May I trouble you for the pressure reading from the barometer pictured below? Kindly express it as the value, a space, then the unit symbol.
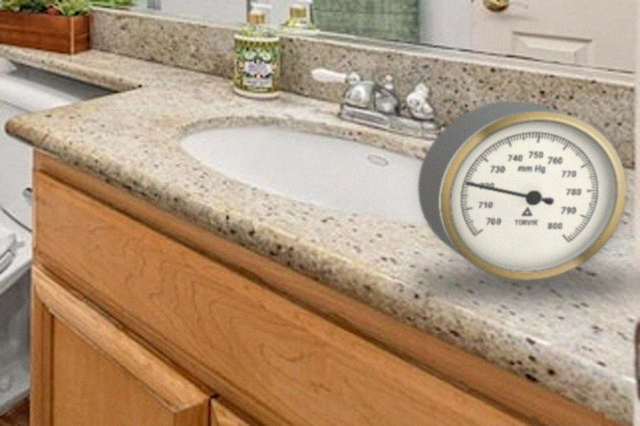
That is 720 mmHg
